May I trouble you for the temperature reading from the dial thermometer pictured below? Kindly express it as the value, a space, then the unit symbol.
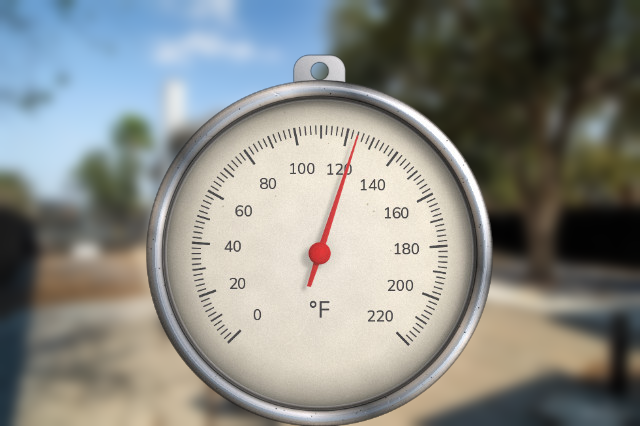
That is 124 °F
